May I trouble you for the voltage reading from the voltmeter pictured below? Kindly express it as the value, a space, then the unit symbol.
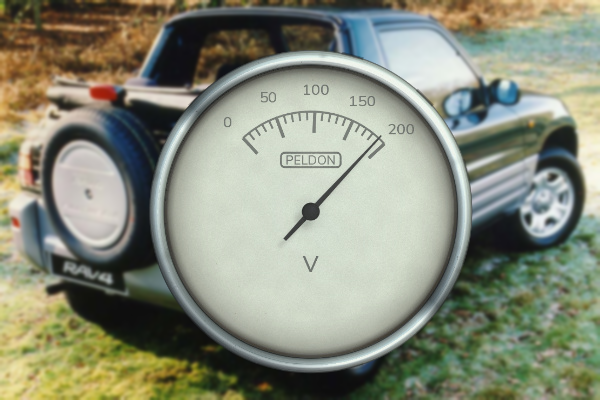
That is 190 V
